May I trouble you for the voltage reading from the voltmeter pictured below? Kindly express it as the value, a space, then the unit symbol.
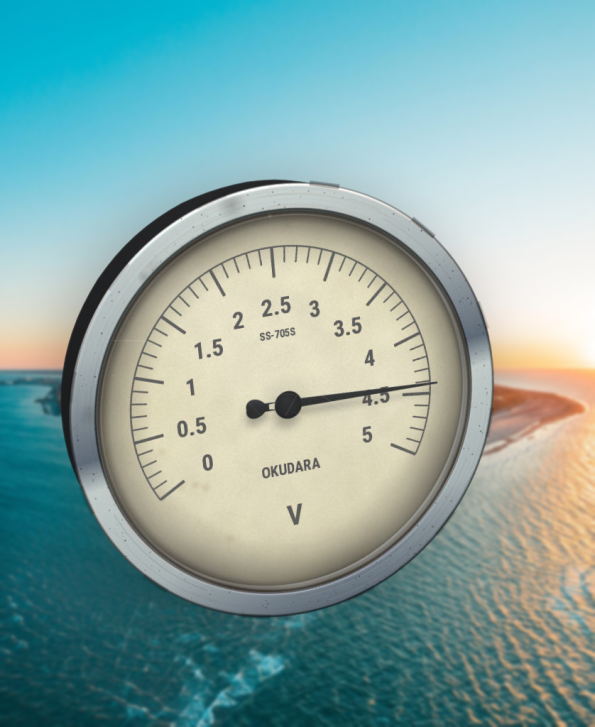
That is 4.4 V
